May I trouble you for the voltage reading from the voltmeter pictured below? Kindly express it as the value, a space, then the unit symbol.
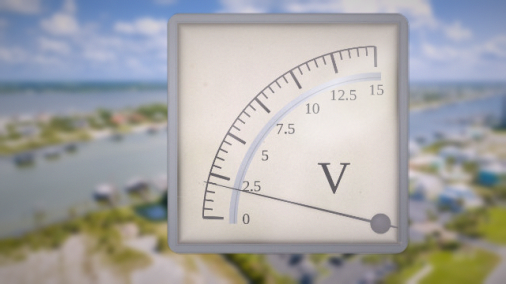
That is 2 V
